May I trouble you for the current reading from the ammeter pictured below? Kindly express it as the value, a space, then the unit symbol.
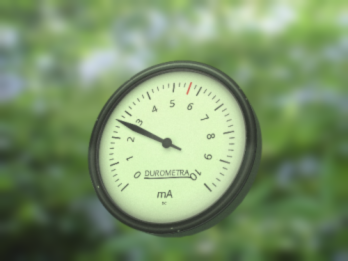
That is 2.6 mA
